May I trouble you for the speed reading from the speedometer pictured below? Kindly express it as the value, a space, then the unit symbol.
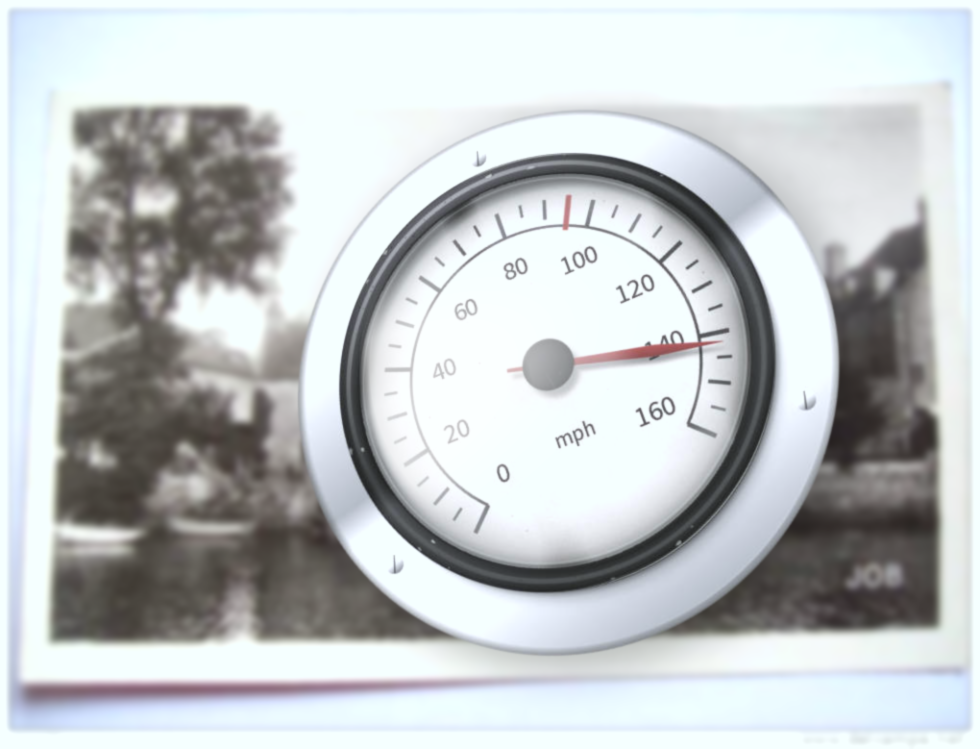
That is 142.5 mph
